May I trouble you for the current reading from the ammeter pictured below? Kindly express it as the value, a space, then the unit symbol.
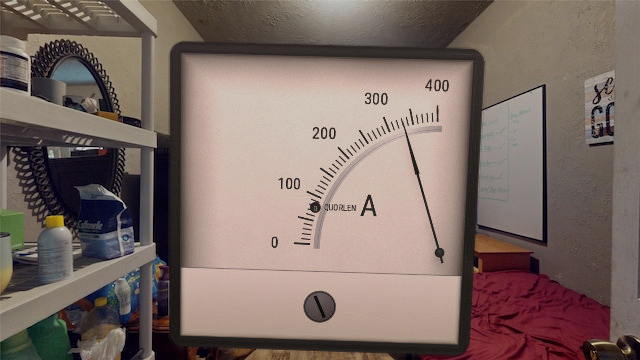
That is 330 A
